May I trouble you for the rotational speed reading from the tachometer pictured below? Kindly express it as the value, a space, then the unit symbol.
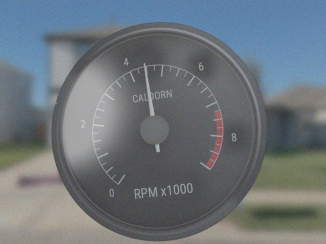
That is 4500 rpm
